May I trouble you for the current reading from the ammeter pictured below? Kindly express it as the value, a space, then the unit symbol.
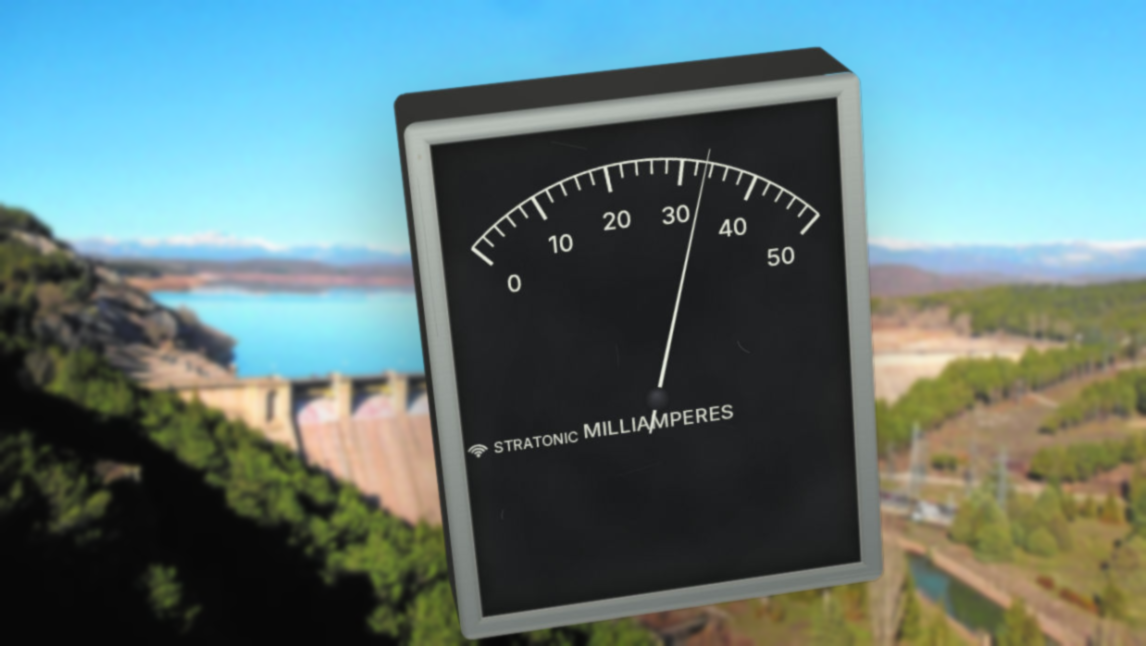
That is 33 mA
